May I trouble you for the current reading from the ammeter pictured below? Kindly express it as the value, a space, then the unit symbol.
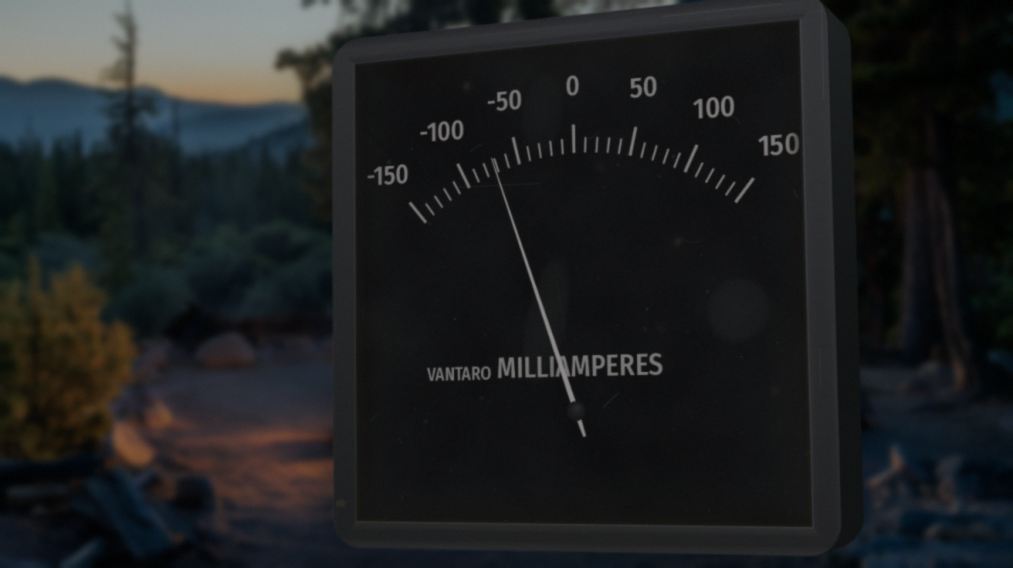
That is -70 mA
